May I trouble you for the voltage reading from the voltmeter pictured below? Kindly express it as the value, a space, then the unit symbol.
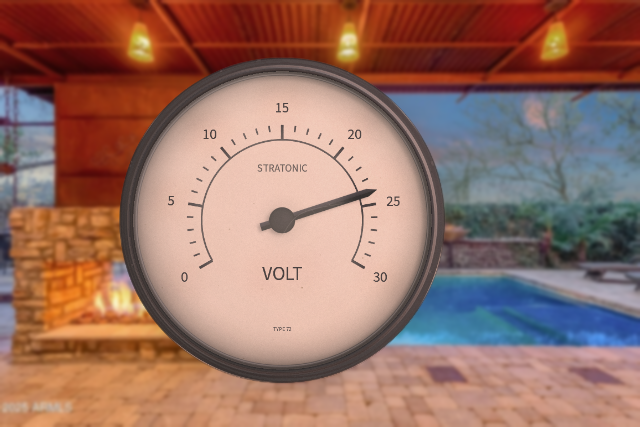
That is 24 V
